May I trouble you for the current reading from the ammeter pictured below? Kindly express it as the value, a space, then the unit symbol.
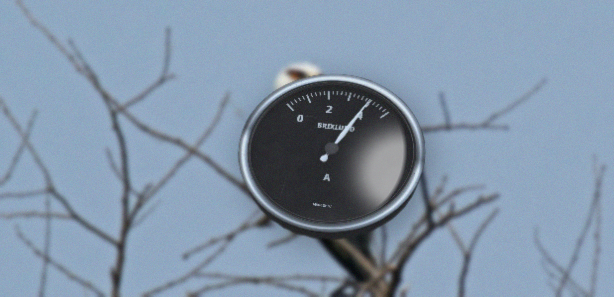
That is 4 A
